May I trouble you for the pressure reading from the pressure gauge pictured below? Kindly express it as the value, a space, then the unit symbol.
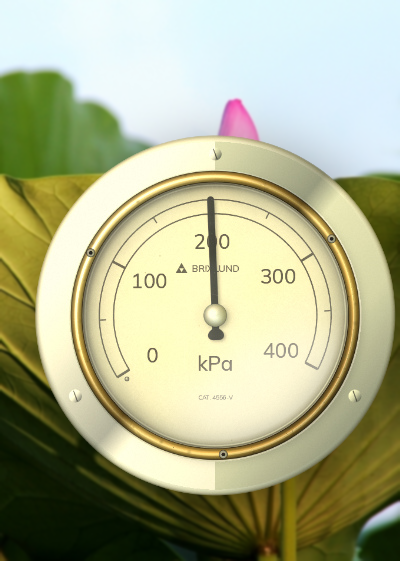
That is 200 kPa
